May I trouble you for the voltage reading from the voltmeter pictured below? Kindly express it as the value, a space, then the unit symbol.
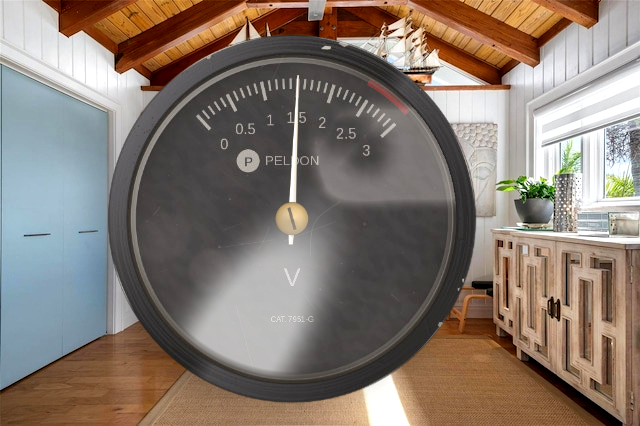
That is 1.5 V
